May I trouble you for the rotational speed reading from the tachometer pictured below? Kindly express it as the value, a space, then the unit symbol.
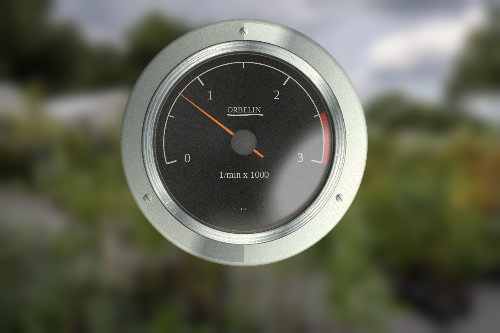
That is 750 rpm
